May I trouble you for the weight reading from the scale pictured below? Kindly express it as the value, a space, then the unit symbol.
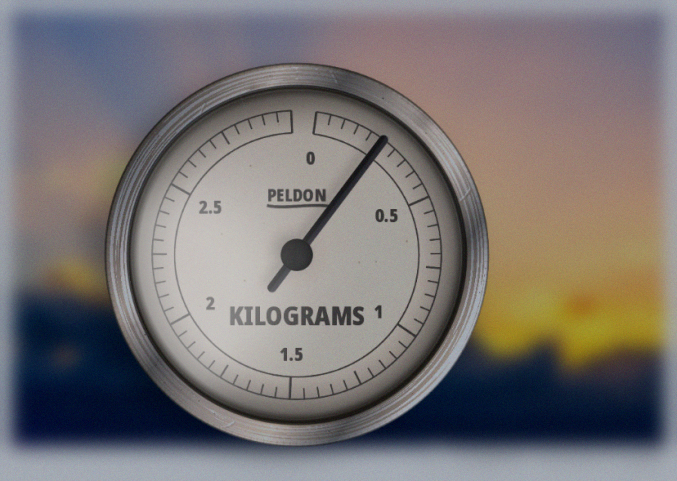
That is 0.25 kg
